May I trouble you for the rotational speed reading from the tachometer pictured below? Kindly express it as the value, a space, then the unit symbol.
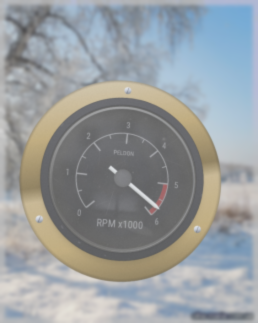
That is 5750 rpm
